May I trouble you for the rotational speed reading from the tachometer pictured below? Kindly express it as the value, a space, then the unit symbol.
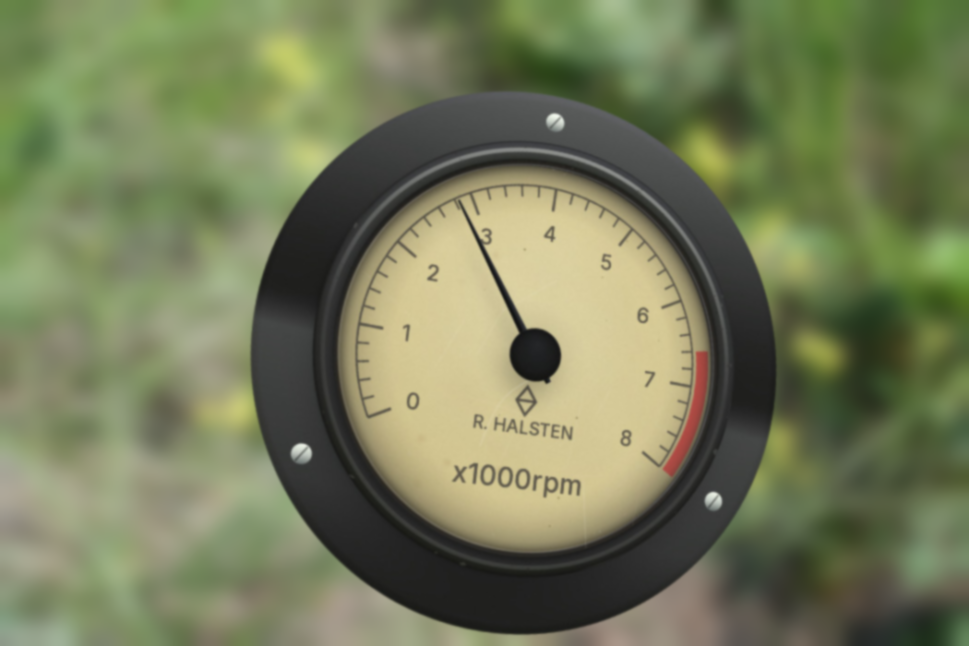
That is 2800 rpm
